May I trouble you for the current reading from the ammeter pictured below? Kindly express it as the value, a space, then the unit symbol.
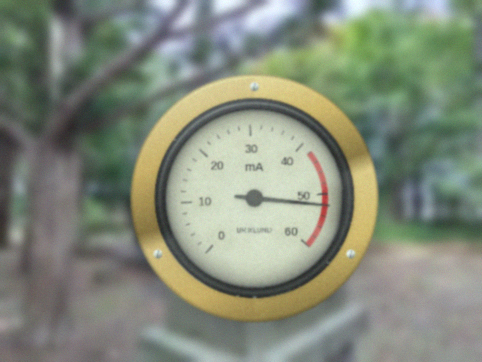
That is 52 mA
